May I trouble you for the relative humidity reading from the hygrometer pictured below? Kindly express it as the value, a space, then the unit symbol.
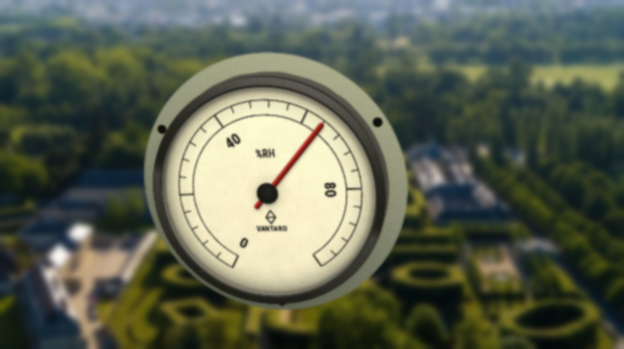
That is 64 %
